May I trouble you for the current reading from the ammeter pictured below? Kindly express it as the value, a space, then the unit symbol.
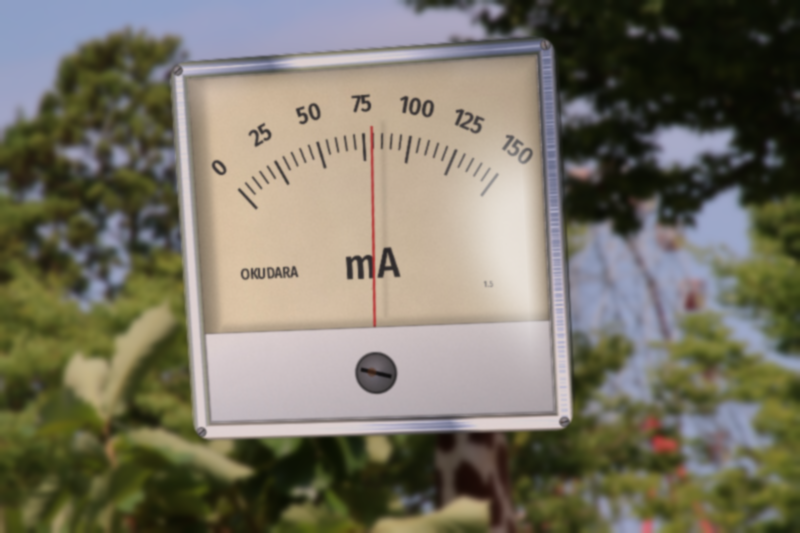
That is 80 mA
